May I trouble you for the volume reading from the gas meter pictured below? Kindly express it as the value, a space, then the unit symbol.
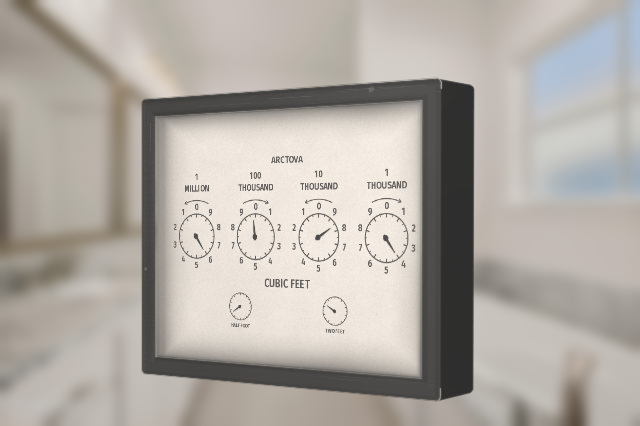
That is 598400 ft³
